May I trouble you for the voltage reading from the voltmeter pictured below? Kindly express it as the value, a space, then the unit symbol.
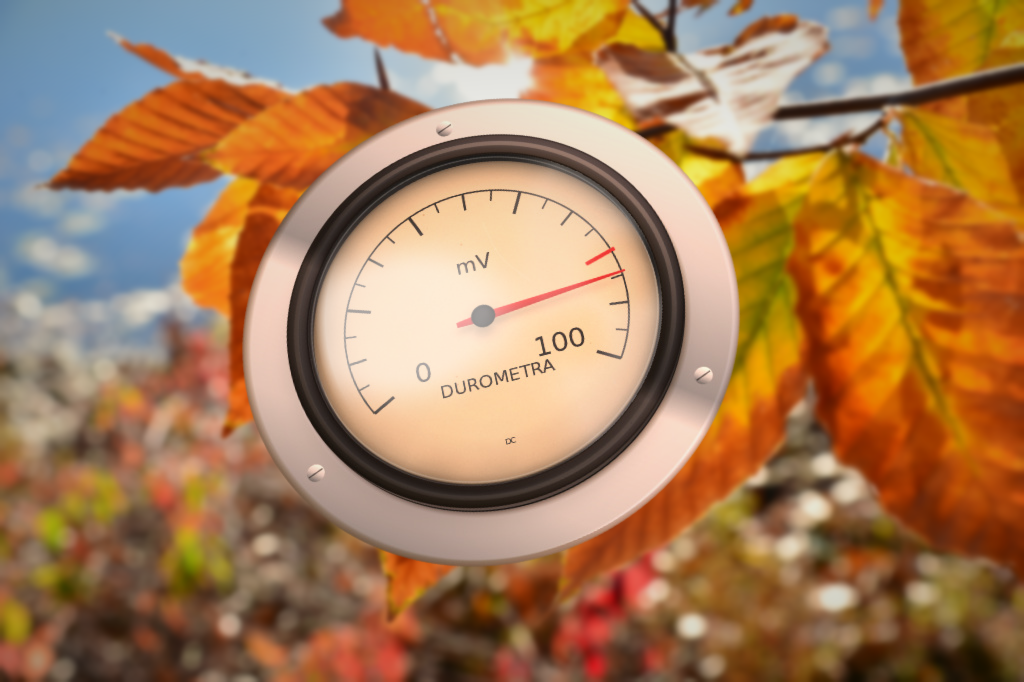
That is 85 mV
